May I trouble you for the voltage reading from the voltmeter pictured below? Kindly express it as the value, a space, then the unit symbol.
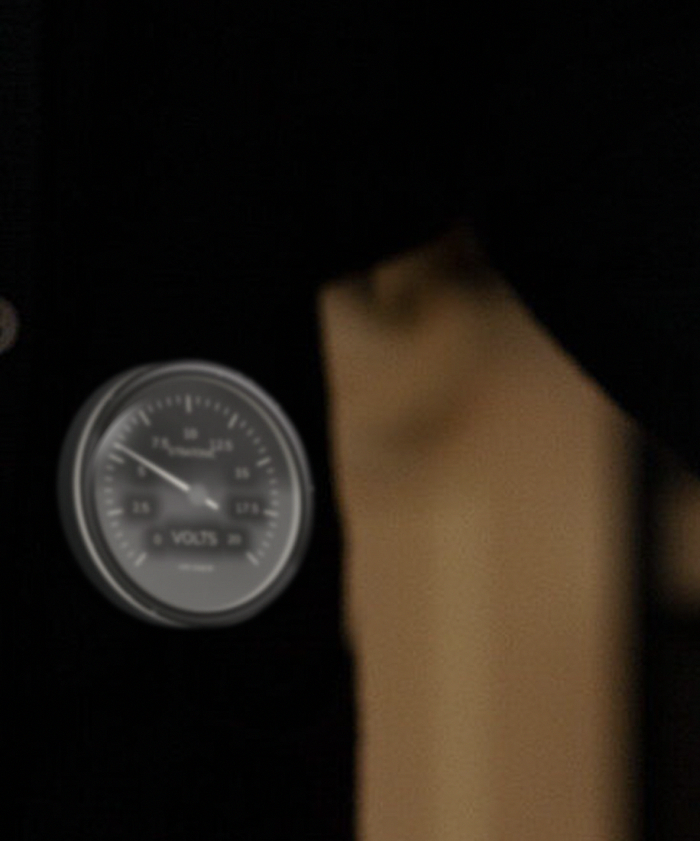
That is 5.5 V
